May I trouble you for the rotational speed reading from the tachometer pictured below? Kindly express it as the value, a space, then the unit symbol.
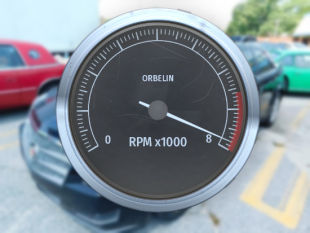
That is 7800 rpm
